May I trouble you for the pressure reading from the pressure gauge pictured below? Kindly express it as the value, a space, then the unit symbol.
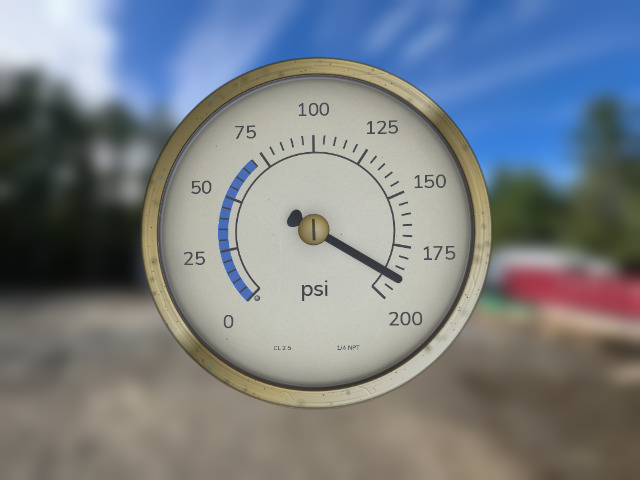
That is 190 psi
